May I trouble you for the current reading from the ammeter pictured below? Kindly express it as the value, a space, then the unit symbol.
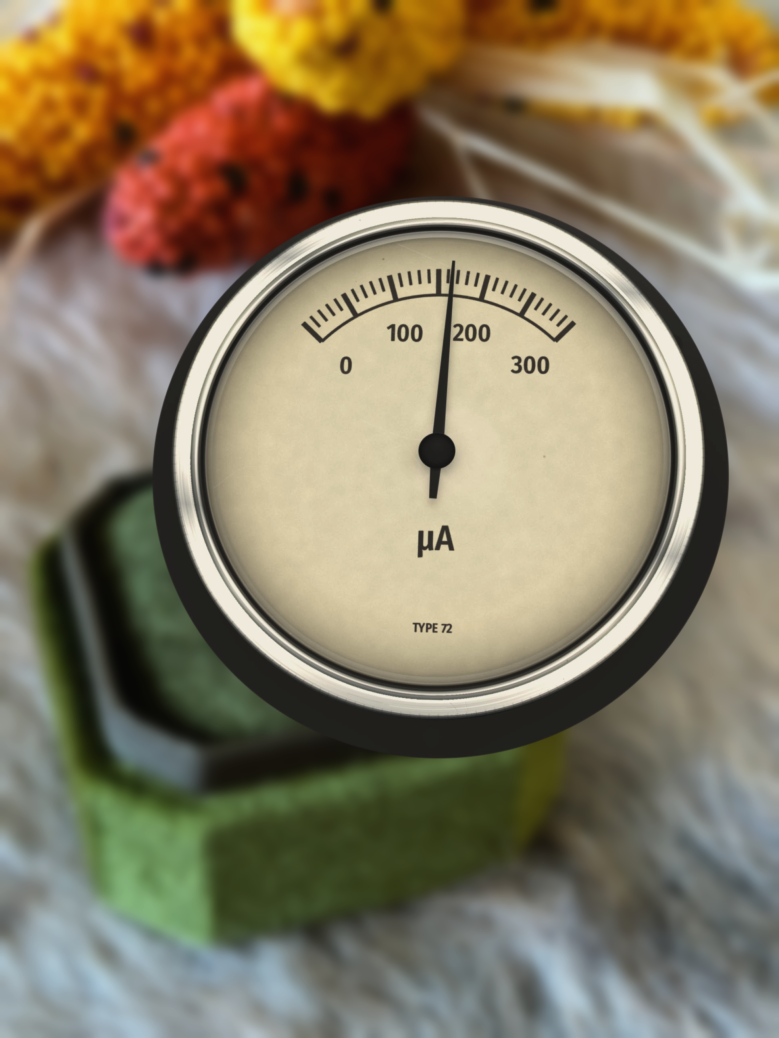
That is 165 µA
